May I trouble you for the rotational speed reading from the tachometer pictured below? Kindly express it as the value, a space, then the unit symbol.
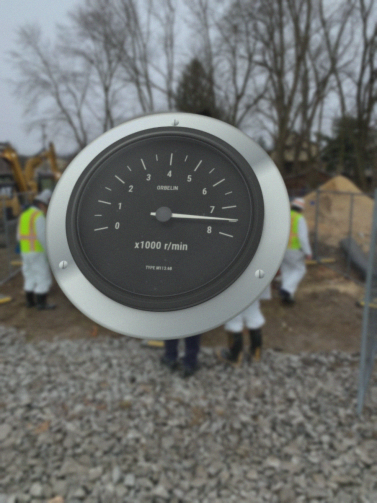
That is 7500 rpm
